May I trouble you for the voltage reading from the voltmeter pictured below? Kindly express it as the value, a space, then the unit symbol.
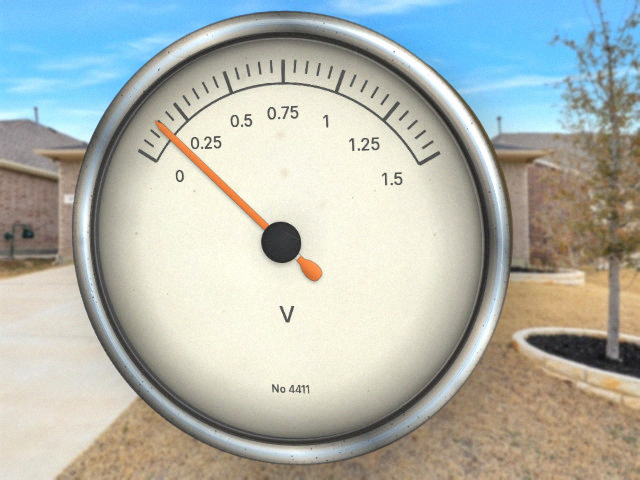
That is 0.15 V
